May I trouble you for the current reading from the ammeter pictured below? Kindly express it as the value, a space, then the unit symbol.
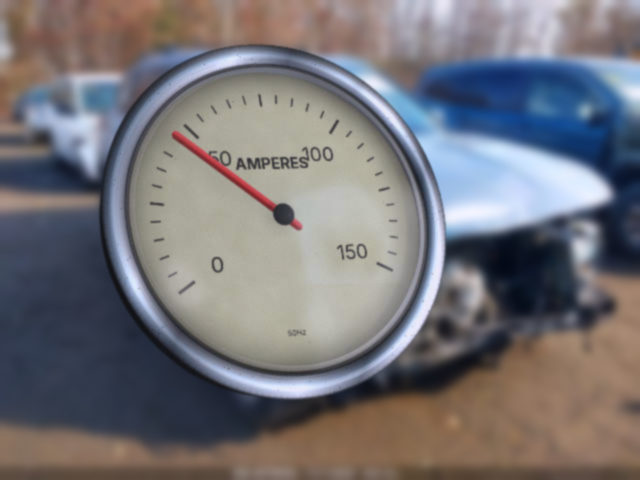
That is 45 A
